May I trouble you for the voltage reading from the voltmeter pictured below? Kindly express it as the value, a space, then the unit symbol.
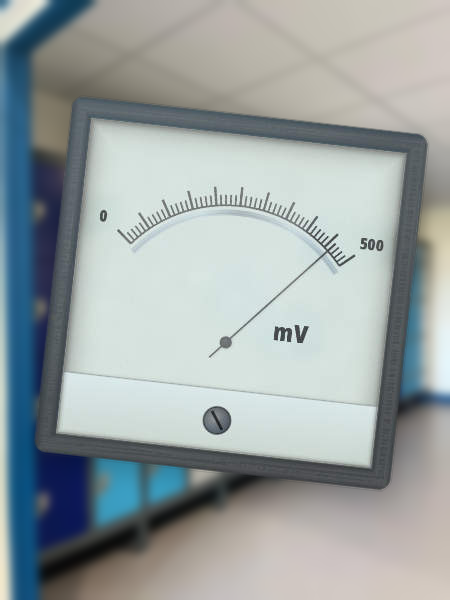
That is 460 mV
